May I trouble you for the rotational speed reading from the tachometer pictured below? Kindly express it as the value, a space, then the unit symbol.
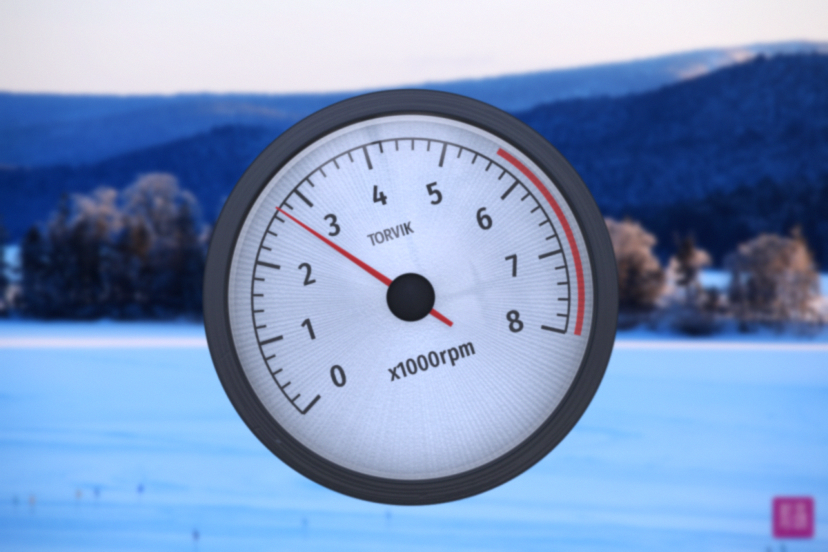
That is 2700 rpm
